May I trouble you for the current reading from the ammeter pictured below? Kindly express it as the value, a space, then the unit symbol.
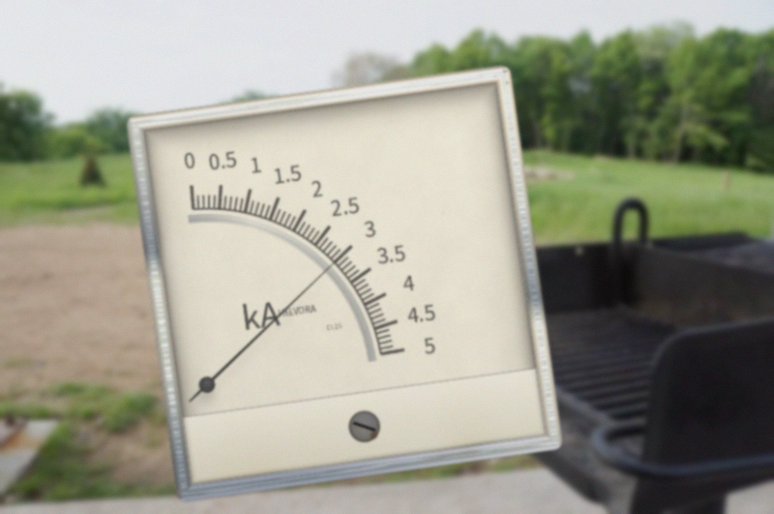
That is 3 kA
